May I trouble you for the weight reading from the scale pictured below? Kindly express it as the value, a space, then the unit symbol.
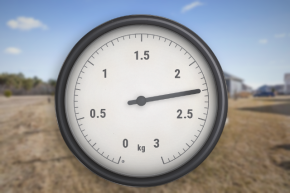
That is 2.25 kg
